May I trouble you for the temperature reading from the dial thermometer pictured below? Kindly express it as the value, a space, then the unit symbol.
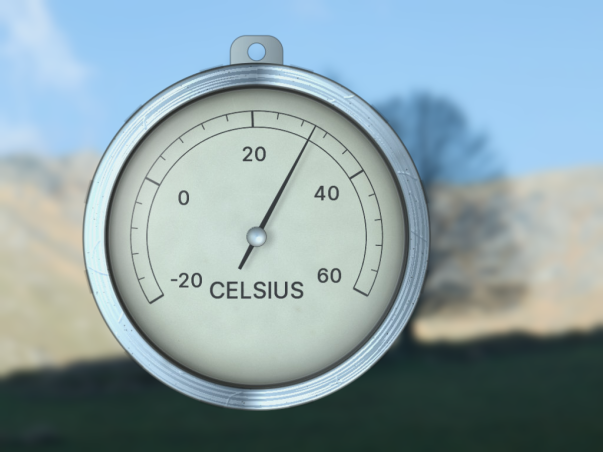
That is 30 °C
